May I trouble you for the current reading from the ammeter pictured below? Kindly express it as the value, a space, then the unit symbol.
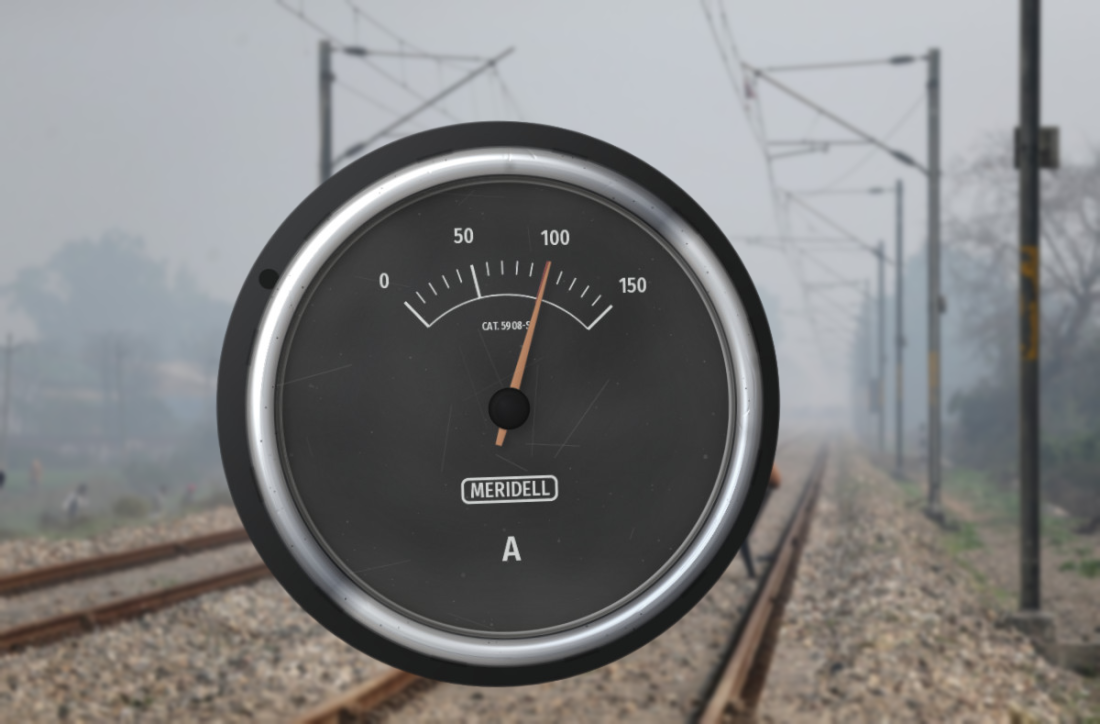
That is 100 A
